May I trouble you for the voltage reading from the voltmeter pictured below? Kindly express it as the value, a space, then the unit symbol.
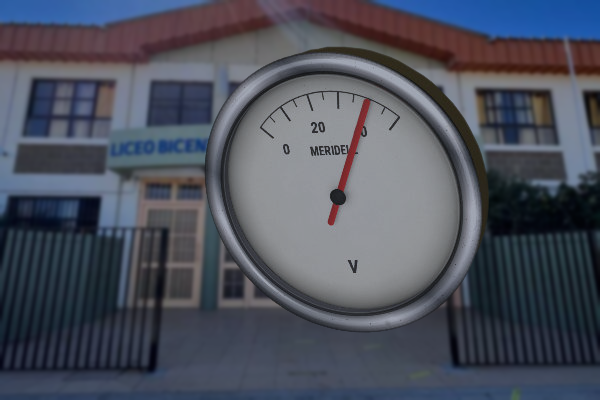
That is 40 V
